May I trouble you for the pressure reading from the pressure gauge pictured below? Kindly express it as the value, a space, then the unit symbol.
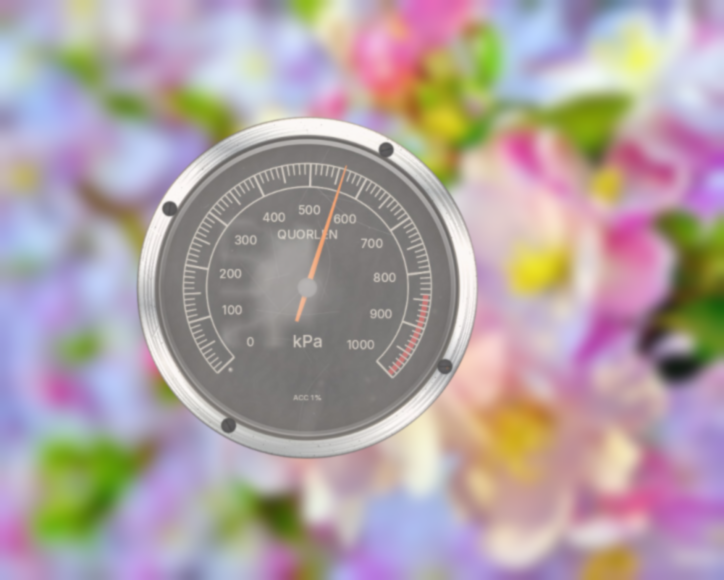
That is 560 kPa
